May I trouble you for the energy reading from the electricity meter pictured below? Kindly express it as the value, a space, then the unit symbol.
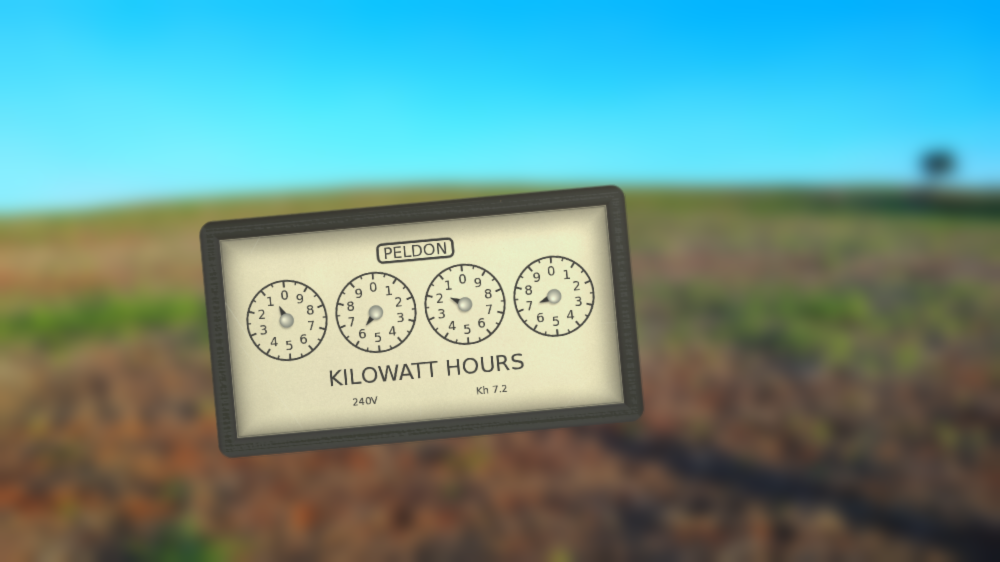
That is 617 kWh
